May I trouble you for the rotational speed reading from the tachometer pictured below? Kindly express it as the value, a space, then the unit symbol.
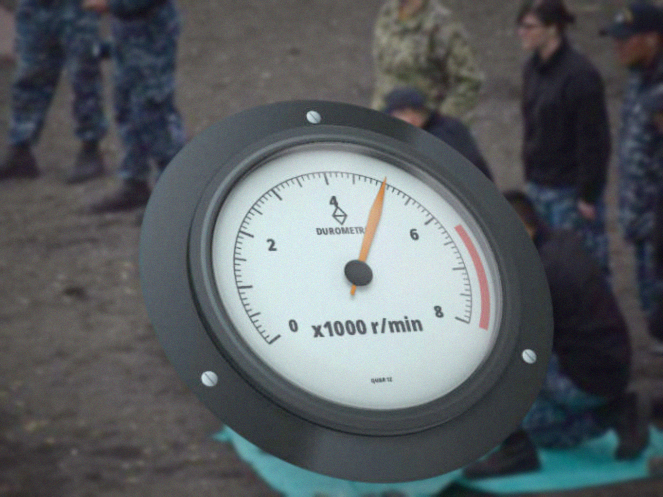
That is 5000 rpm
